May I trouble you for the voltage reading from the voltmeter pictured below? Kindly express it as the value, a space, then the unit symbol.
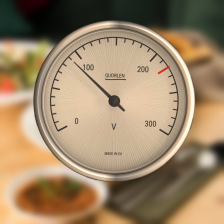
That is 90 V
